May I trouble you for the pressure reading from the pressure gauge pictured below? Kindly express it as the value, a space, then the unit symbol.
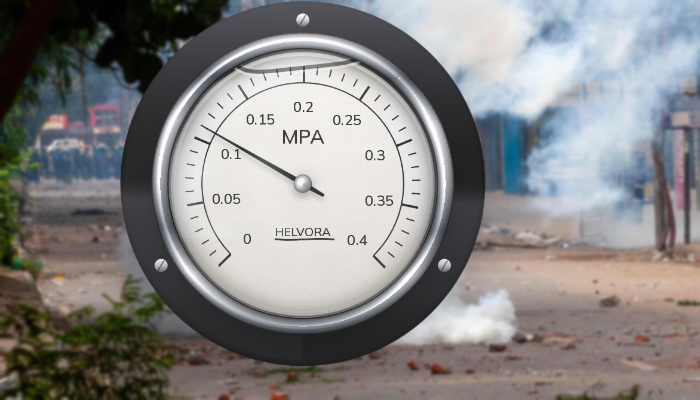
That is 0.11 MPa
